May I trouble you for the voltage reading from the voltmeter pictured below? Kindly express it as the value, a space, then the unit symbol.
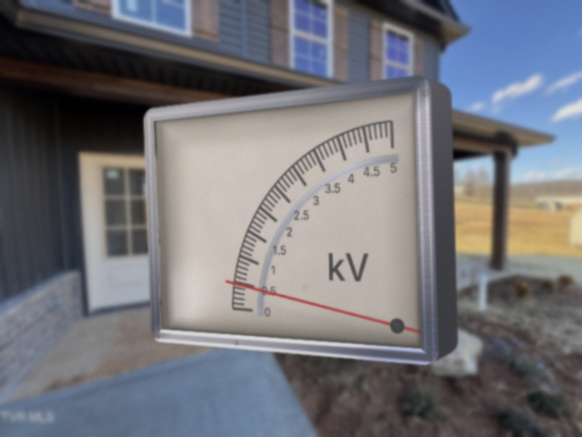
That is 0.5 kV
